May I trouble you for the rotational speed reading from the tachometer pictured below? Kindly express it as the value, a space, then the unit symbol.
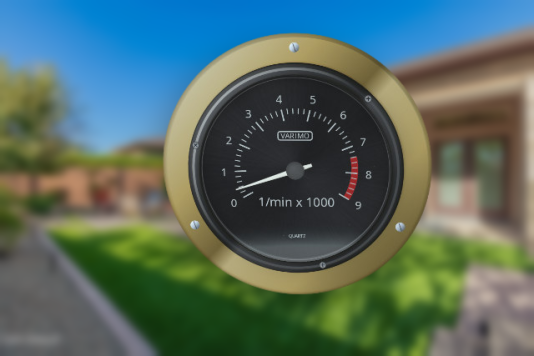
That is 400 rpm
